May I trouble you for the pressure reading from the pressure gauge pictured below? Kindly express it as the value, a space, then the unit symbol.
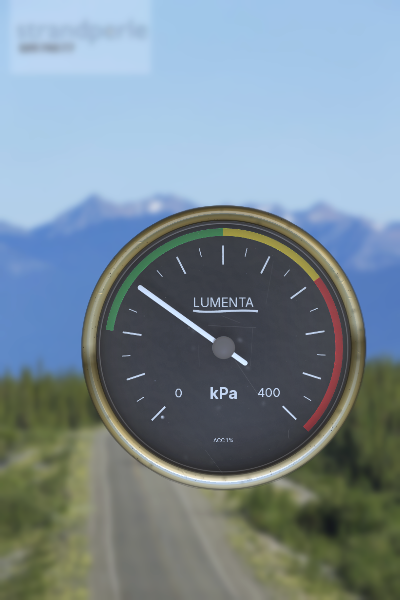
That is 120 kPa
